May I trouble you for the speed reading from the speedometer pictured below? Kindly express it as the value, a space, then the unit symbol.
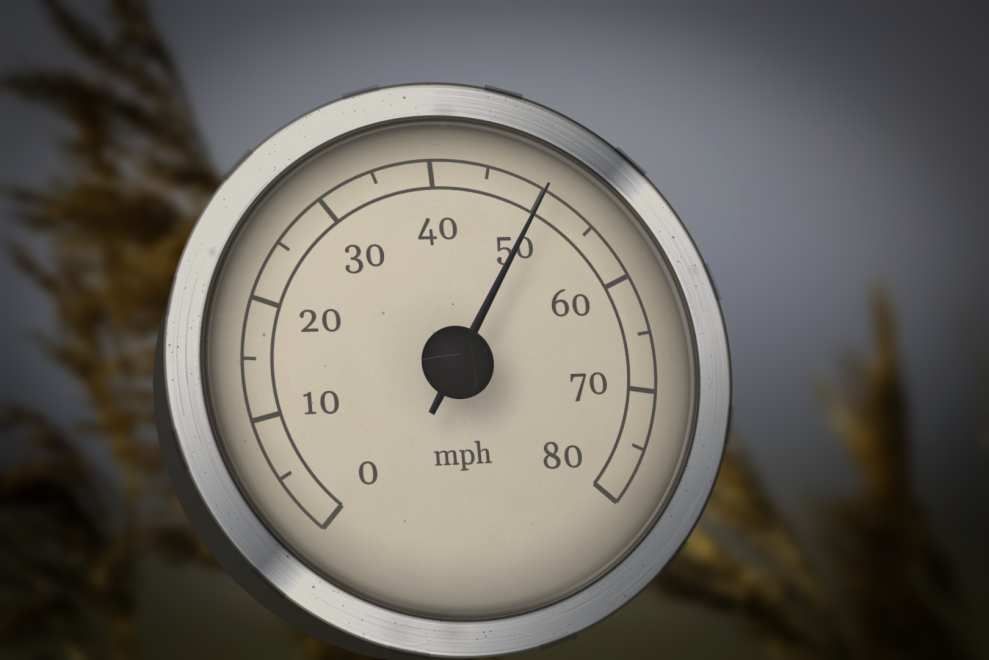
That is 50 mph
